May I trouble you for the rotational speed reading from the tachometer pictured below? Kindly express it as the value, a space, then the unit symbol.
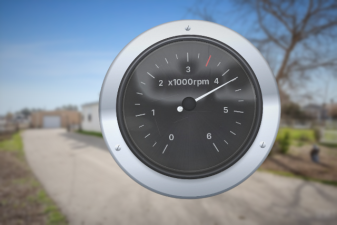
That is 4250 rpm
